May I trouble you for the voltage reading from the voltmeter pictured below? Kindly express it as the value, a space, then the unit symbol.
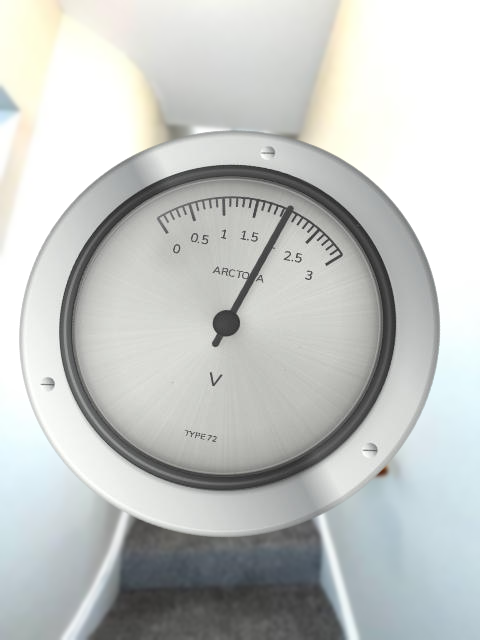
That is 2 V
